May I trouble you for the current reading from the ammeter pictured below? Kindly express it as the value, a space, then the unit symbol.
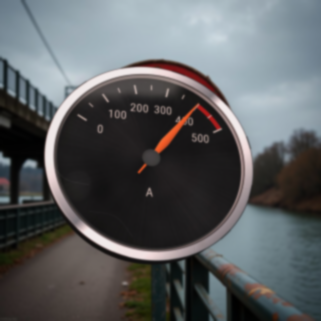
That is 400 A
